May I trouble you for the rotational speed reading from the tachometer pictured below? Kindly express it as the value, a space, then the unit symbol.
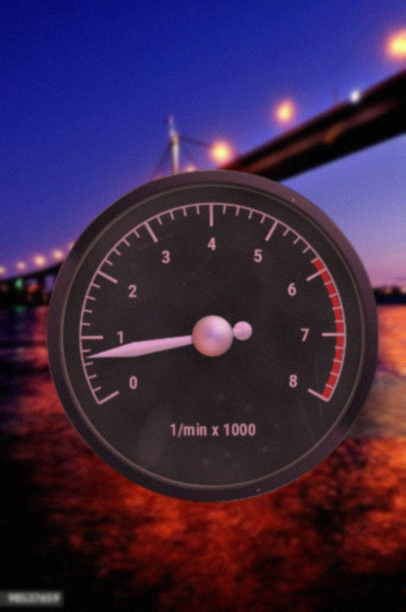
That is 700 rpm
